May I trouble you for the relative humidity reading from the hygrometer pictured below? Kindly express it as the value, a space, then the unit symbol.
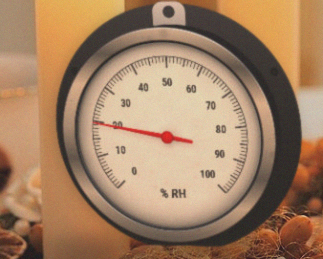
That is 20 %
